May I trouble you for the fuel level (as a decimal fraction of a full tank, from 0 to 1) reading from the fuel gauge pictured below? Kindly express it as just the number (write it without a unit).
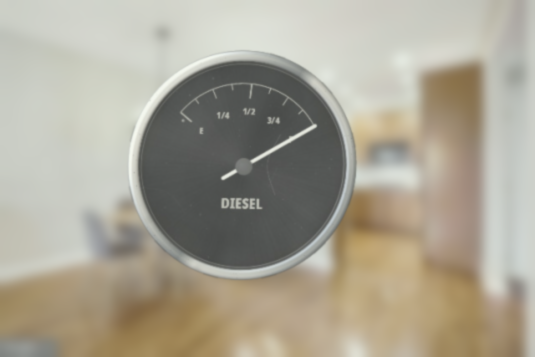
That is 1
